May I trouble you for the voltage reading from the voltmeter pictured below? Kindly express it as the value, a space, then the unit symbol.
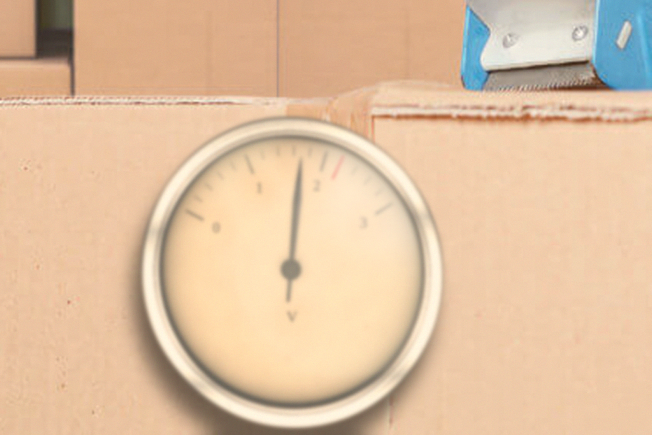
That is 1.7 V
